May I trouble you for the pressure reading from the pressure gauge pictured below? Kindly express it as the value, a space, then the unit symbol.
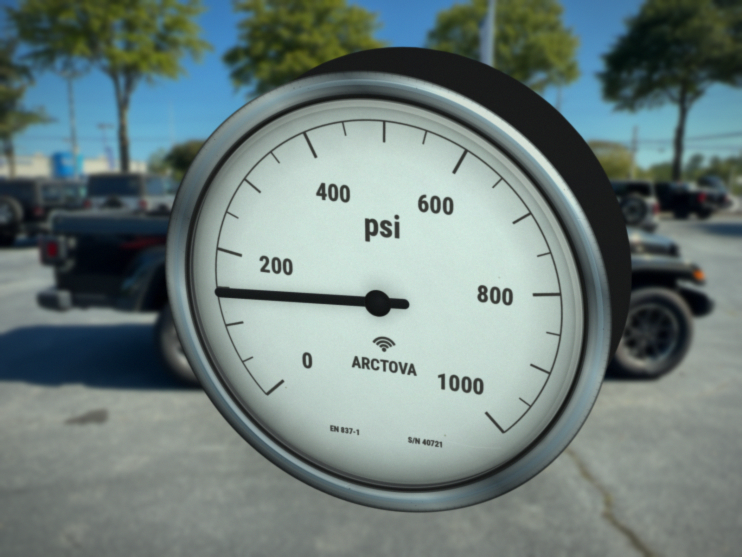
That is 150 psi
